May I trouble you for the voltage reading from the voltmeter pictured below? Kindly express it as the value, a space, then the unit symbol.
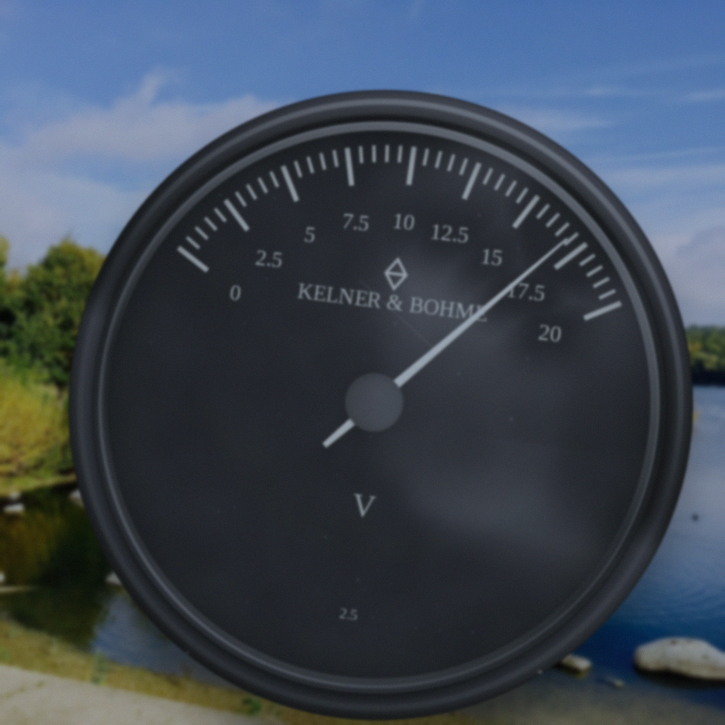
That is 17 V
